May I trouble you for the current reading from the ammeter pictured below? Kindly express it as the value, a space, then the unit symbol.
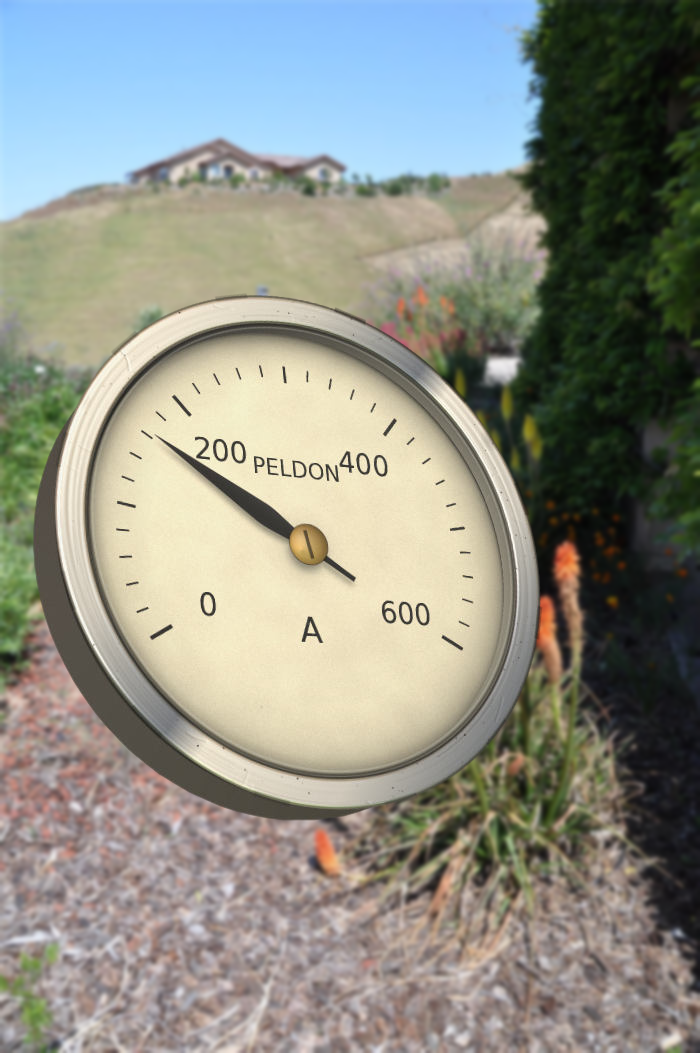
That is 160 A
